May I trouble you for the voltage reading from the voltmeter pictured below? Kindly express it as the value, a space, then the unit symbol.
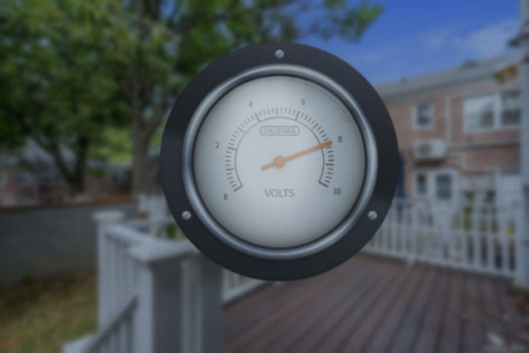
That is 8 V
